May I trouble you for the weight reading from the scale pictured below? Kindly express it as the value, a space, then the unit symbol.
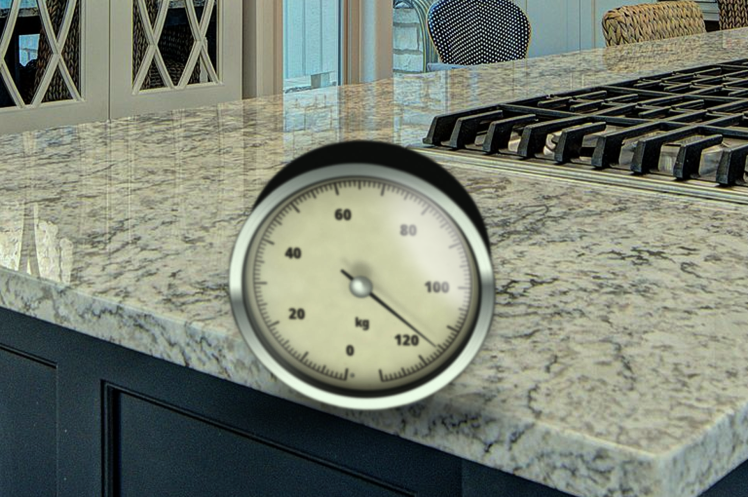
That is 115 kg
